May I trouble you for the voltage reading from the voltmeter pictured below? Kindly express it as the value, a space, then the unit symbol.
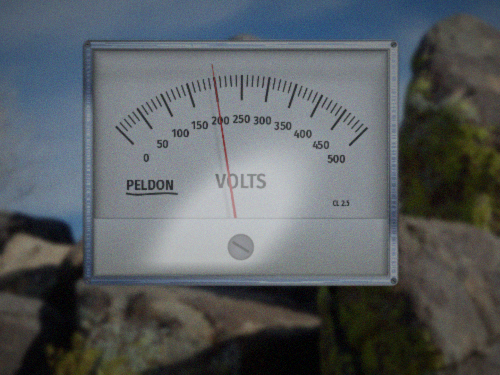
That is 200 V
